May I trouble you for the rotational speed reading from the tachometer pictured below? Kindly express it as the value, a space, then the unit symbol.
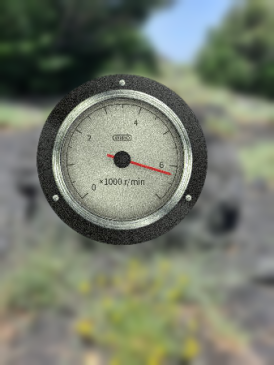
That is 6250 rpm
